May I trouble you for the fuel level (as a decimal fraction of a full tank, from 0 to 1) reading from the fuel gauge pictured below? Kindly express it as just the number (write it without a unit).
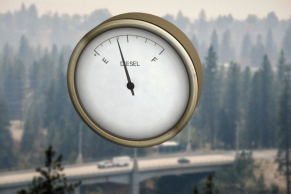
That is 0.375
